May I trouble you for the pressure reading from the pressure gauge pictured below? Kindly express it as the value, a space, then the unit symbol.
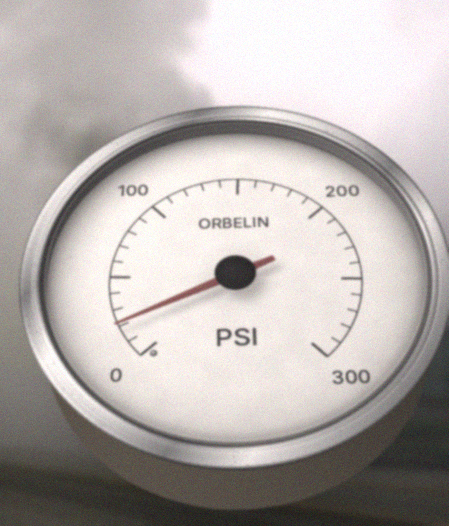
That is 20 psi
